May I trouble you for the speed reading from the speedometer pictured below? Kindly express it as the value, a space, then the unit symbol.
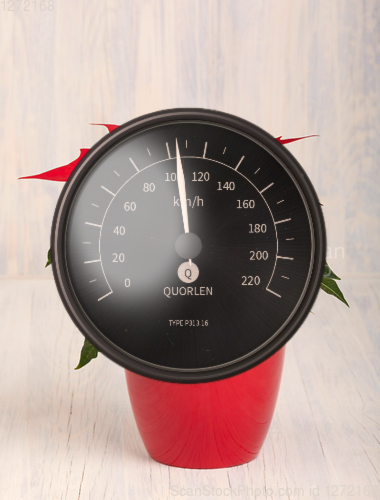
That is 105 km/h
